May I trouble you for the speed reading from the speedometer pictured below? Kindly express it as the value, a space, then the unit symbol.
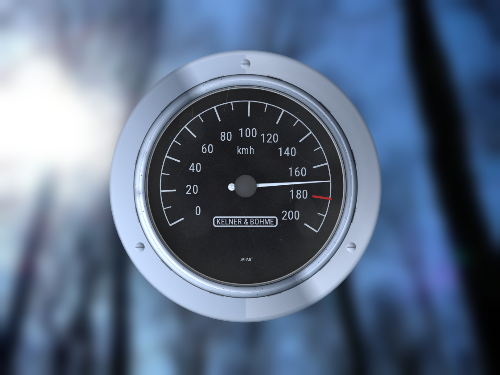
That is 170 km/h
